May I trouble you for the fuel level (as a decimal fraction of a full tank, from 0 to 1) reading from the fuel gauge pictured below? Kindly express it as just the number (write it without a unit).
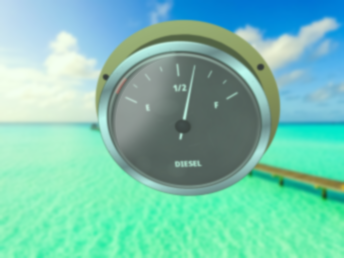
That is 0.625
